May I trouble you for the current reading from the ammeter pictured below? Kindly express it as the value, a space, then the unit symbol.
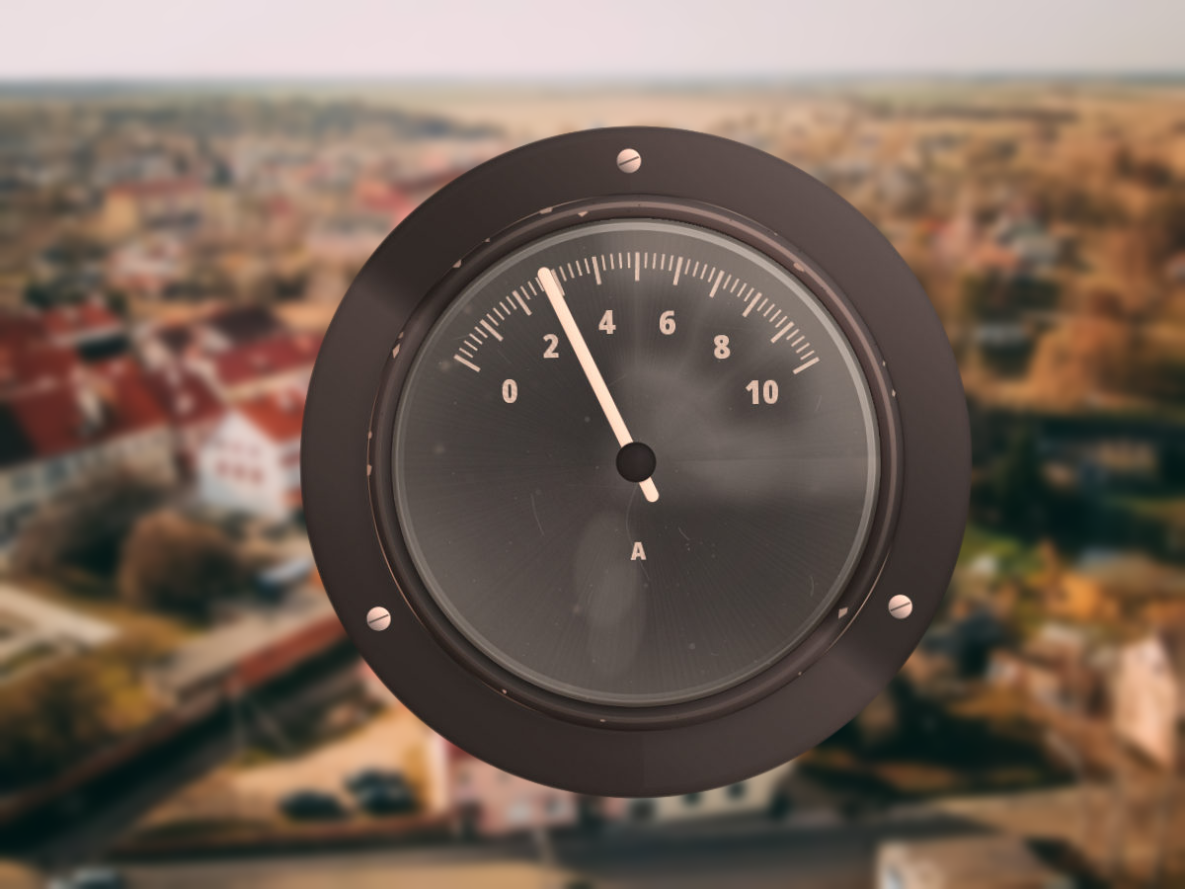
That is 2.8 A
